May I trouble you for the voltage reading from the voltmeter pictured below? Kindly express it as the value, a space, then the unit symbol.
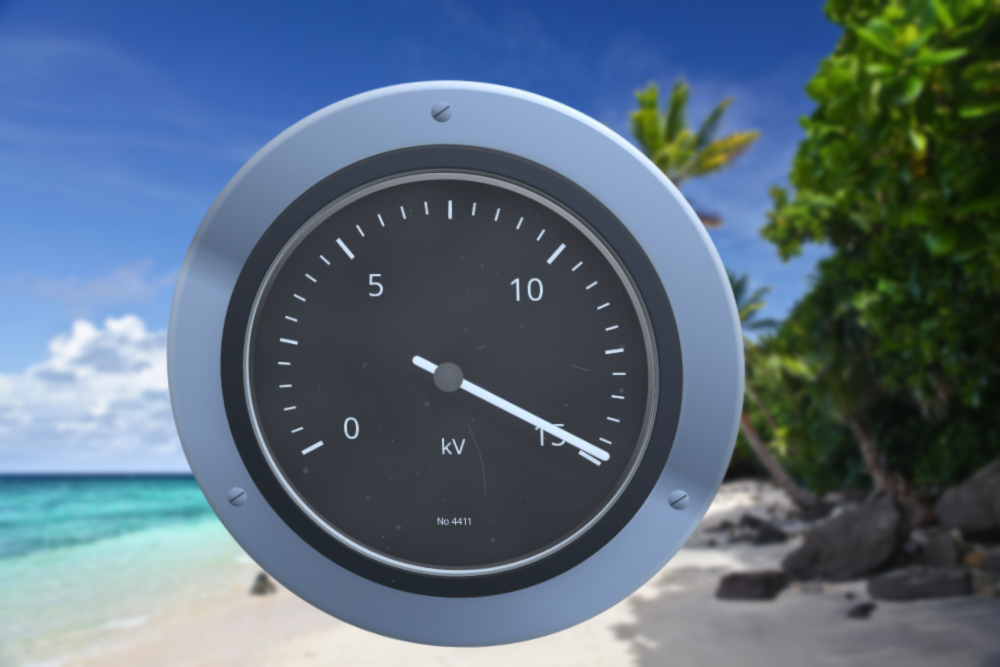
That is 14.75 kV
